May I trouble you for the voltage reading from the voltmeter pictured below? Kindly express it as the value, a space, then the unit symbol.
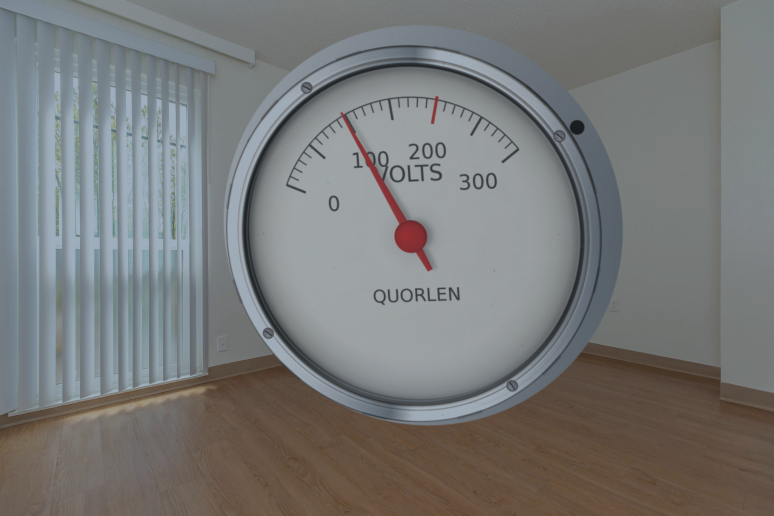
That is 100 V
